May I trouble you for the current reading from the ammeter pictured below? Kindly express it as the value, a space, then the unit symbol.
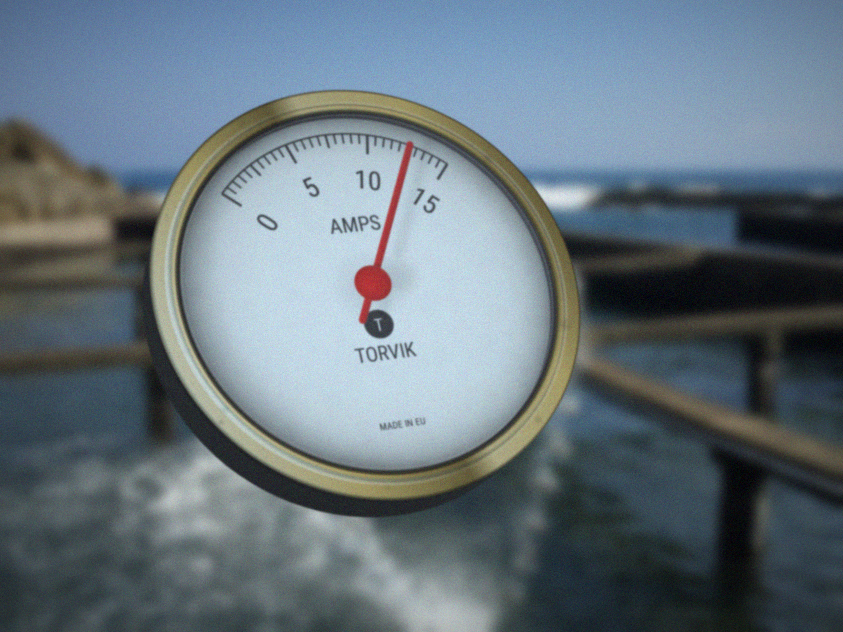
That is 12.5 A
